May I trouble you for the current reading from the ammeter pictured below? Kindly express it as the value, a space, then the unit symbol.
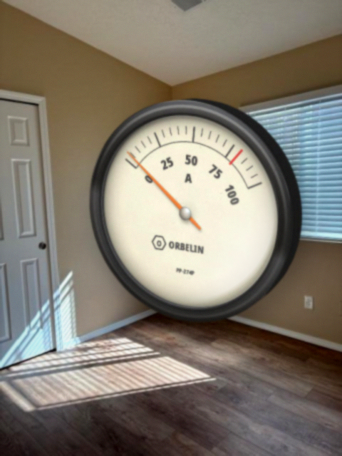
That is 5 A
